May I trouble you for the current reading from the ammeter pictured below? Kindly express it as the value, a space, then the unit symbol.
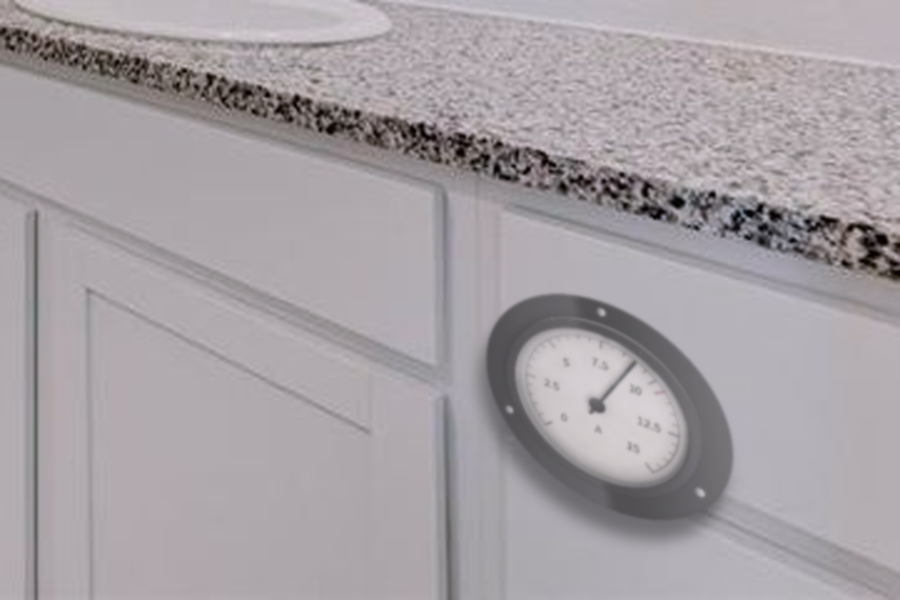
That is 9 A
